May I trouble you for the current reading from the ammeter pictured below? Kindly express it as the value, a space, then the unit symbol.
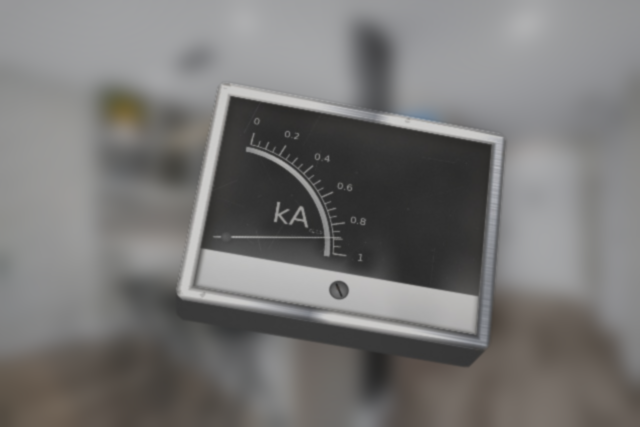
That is 0.9 kA
